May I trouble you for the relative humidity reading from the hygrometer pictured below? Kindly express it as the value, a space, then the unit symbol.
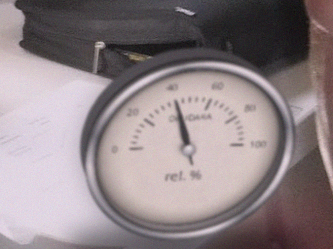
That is 40 %
